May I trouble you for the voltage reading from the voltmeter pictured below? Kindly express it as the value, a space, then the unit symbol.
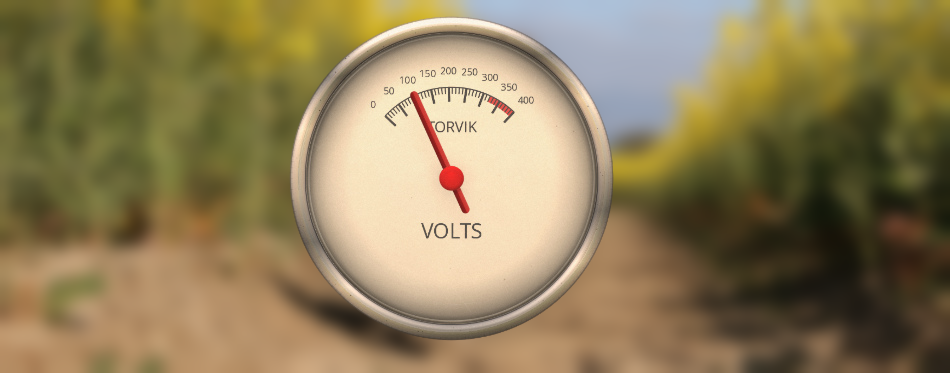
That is 100 V
